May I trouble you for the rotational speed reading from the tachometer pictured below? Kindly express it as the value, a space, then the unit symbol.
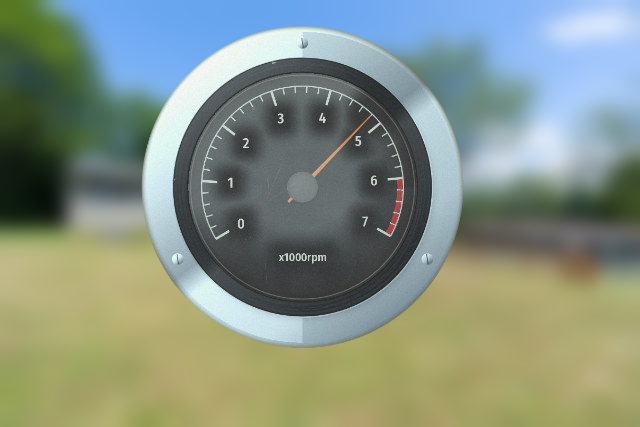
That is 4800 rpm
